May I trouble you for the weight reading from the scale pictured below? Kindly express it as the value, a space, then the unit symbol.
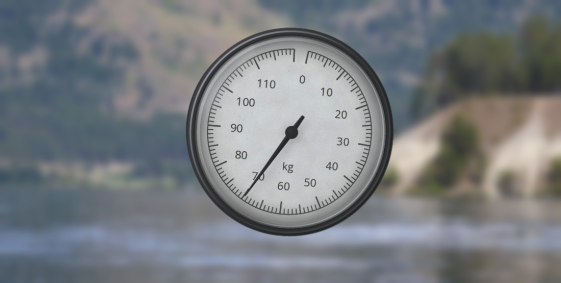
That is 70 kg
